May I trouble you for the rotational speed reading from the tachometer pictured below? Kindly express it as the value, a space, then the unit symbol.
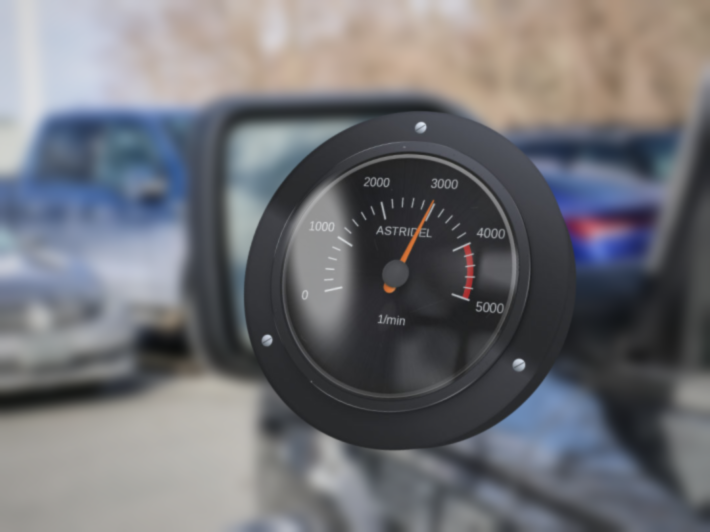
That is 3000 rpm
